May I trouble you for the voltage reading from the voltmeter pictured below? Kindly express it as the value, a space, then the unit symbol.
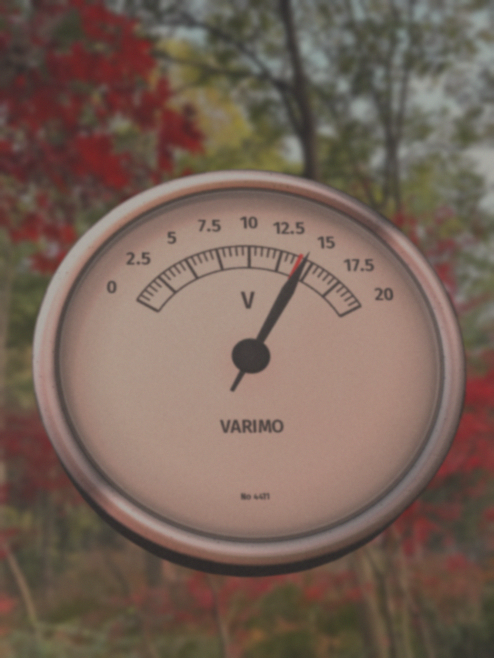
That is 14.5 V
